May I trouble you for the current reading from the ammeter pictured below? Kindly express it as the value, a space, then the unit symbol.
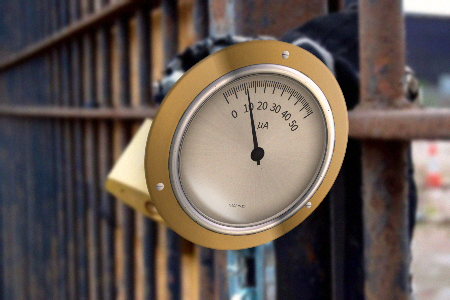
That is 10 µA
